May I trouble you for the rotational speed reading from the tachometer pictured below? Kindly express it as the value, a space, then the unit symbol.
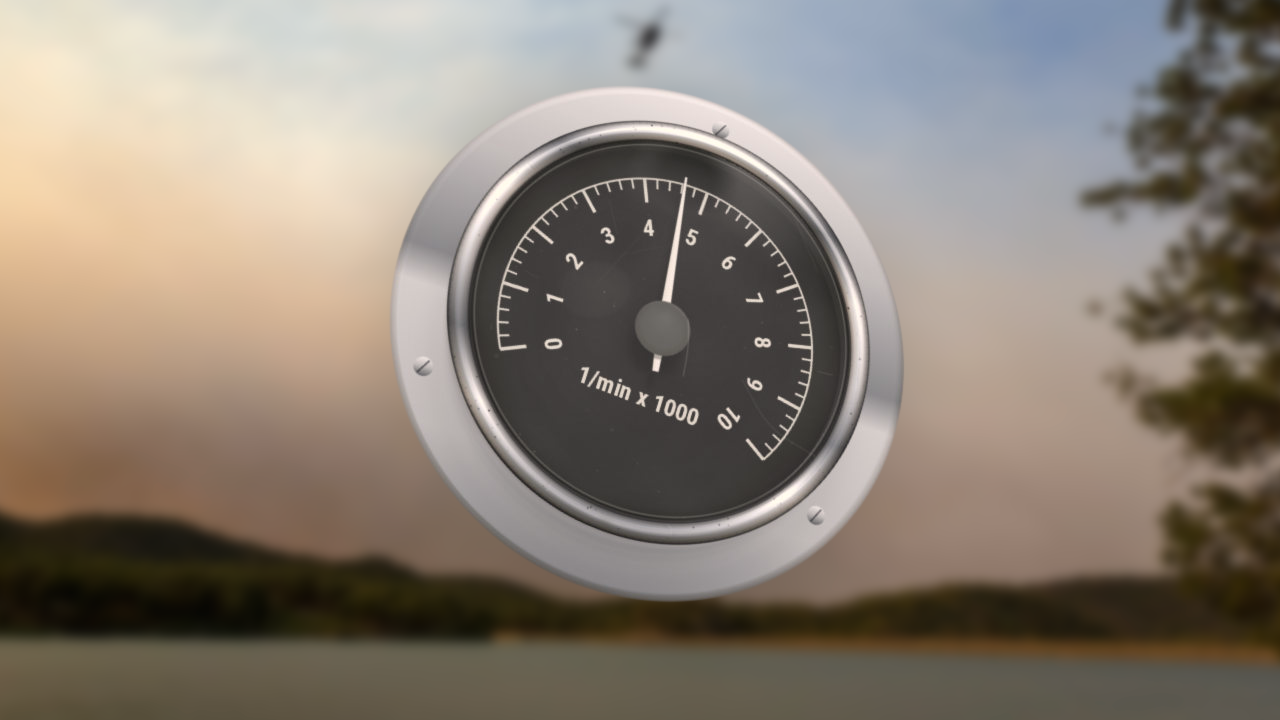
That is 4600 rpm
